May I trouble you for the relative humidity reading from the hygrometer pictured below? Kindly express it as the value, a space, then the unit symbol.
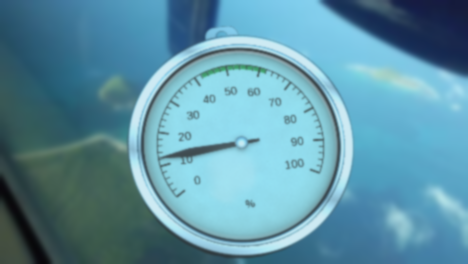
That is 12 %
